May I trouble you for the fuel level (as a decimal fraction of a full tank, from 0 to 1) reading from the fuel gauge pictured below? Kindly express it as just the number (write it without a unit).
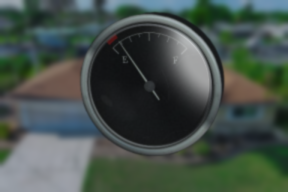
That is 0.125
